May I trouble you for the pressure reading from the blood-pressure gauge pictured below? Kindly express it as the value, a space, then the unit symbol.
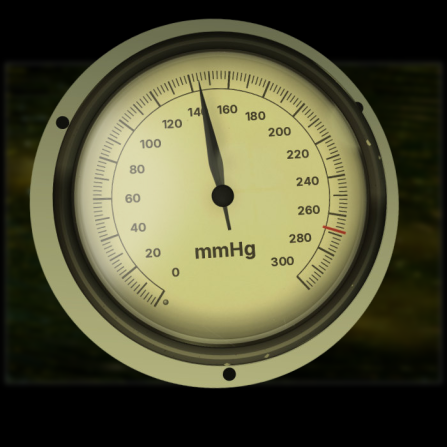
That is 144 mmHg
